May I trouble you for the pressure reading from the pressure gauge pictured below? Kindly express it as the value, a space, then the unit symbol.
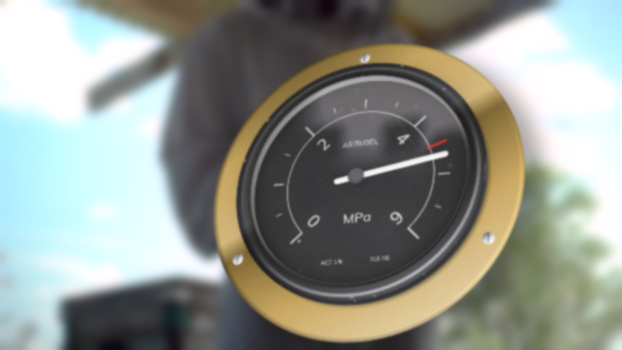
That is 4.75 MPa
